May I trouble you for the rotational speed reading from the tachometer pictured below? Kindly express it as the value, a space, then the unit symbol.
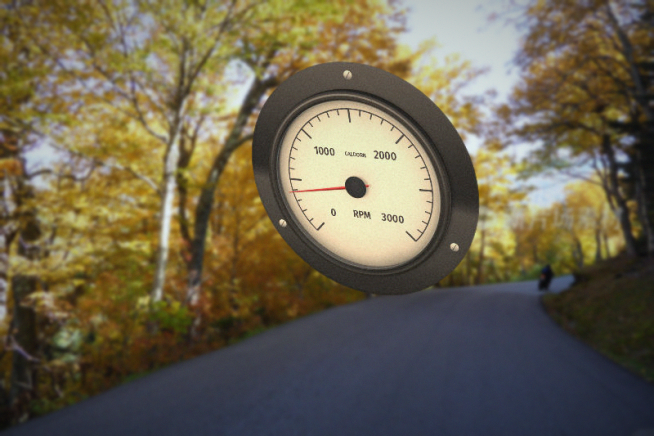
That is 400 rpm
